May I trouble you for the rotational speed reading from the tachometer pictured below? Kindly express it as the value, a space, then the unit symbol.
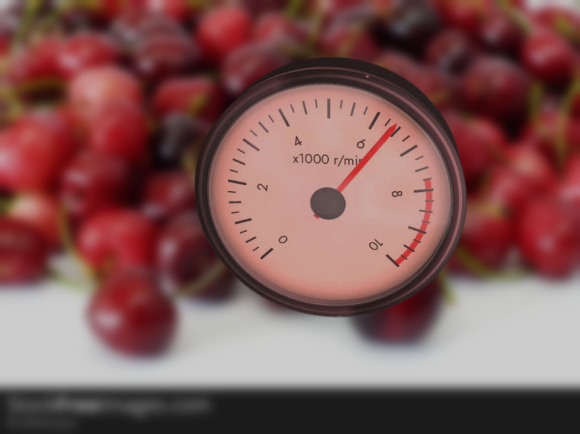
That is 6375 rpm
